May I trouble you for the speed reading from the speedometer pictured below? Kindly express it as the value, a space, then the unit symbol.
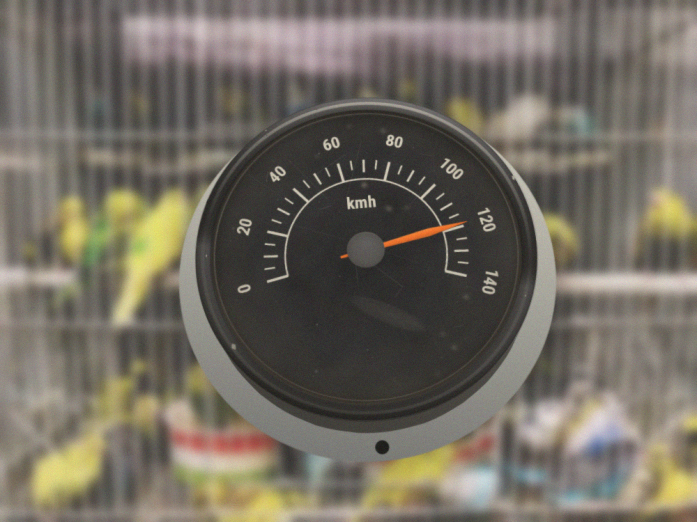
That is 120 km/h
